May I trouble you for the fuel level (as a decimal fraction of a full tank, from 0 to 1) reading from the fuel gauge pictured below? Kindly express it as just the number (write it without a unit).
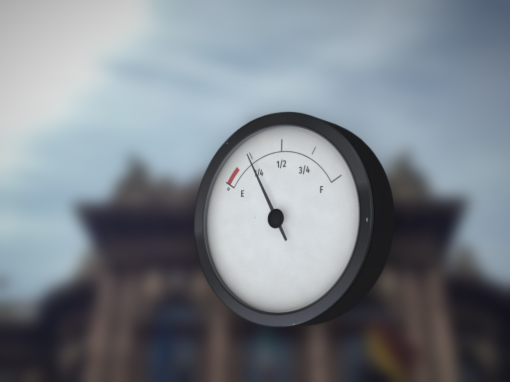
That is 0.25
